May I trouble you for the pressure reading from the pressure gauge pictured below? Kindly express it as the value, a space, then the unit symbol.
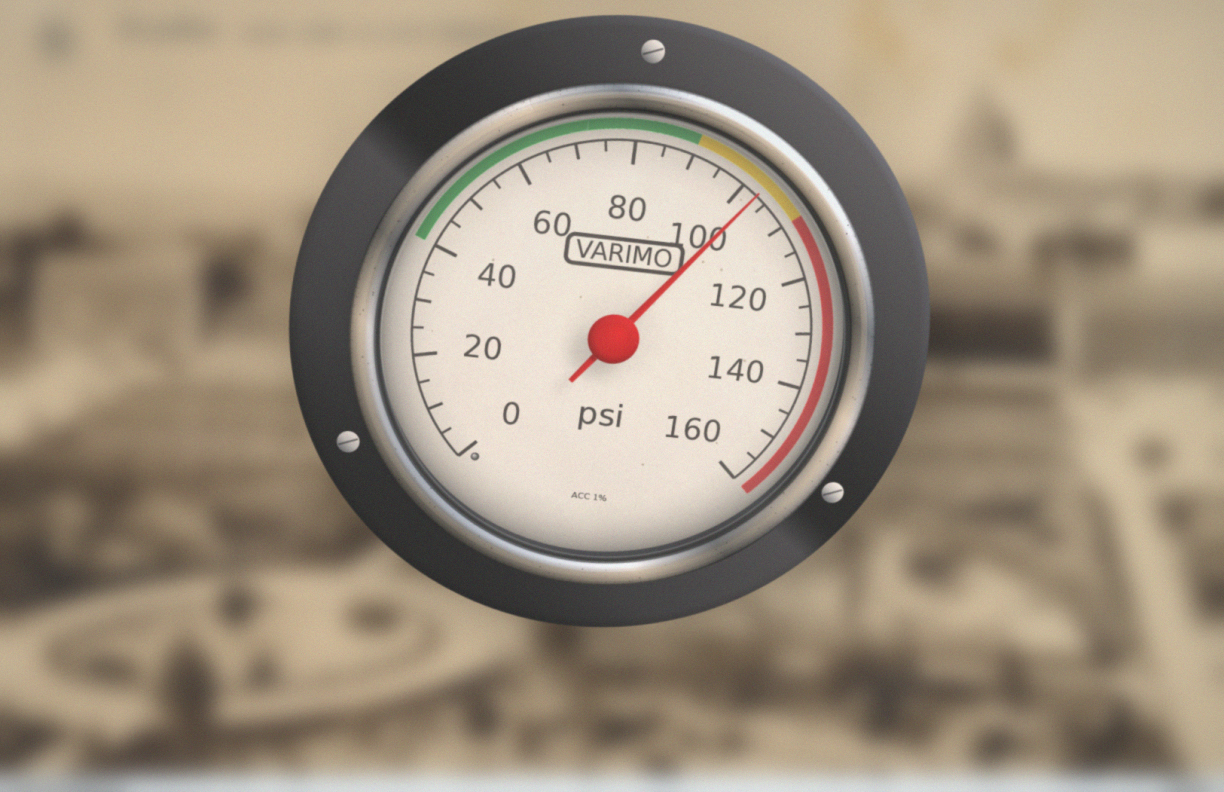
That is 102.5 psi
